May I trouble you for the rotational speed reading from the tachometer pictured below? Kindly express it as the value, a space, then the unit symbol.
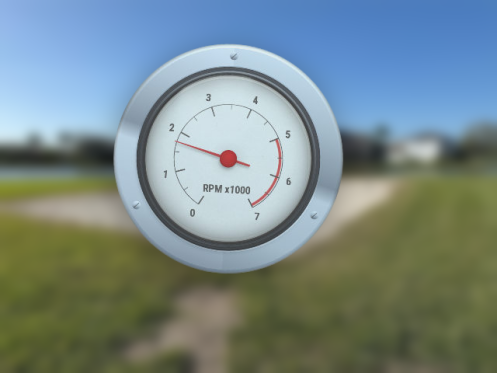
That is 1750 rpm
